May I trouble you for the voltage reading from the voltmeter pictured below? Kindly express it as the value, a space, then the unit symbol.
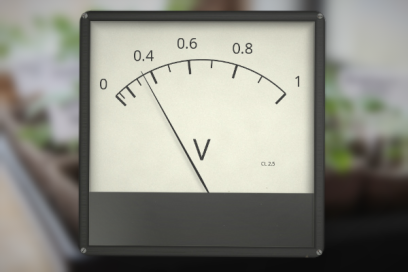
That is 0.35 V
